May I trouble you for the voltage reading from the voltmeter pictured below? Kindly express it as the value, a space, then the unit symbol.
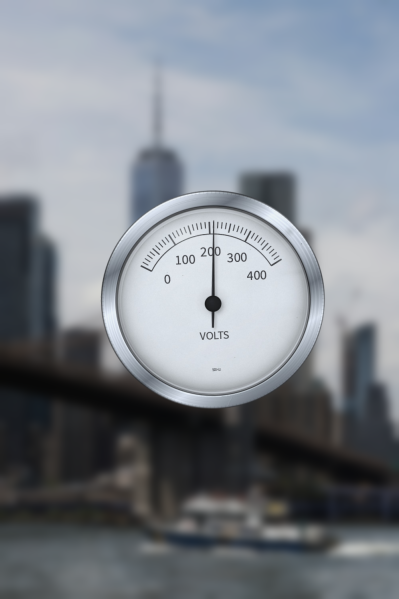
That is 210 V
